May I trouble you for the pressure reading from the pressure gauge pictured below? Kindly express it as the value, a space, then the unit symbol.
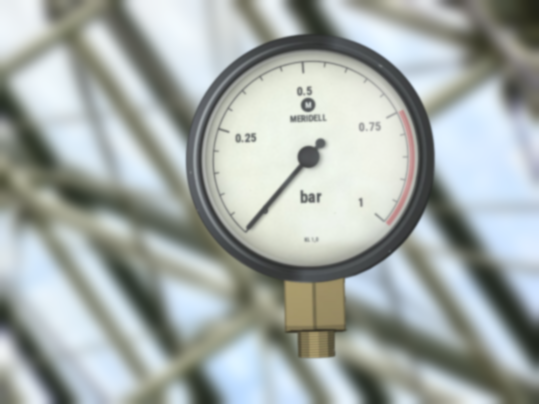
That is 0 bar
